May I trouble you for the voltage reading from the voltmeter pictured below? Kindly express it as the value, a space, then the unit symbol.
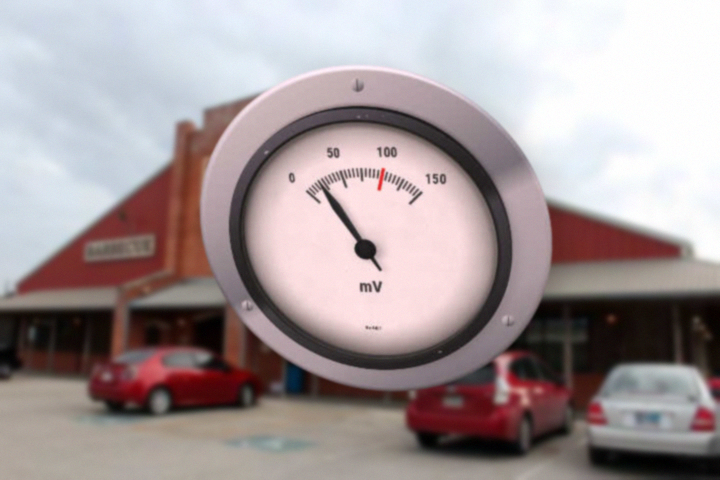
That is 25 mV
